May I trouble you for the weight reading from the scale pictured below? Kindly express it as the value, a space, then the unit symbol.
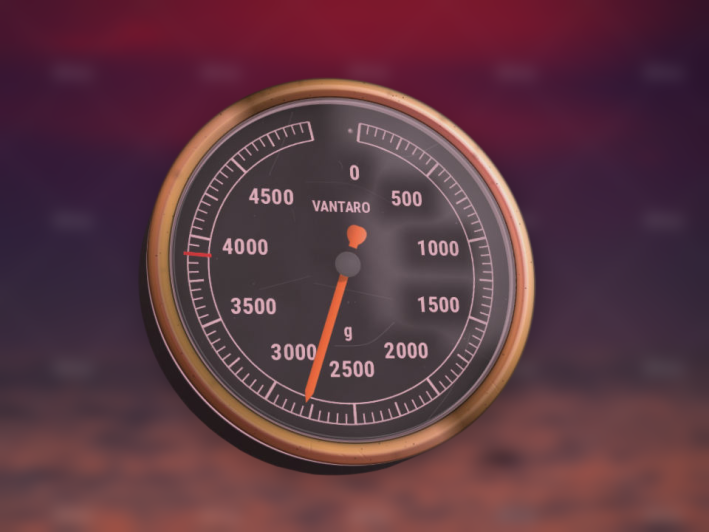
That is 2800 g
